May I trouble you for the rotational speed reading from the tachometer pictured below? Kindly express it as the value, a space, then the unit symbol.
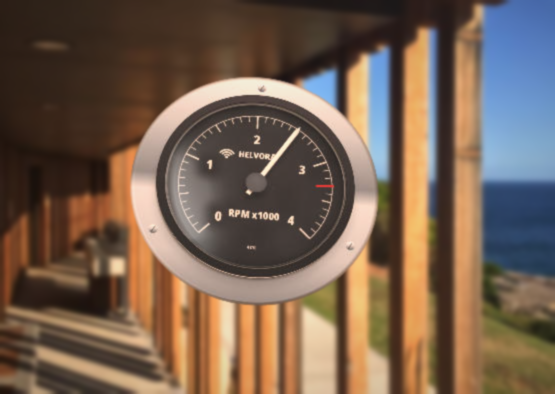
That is 2500 rpm
